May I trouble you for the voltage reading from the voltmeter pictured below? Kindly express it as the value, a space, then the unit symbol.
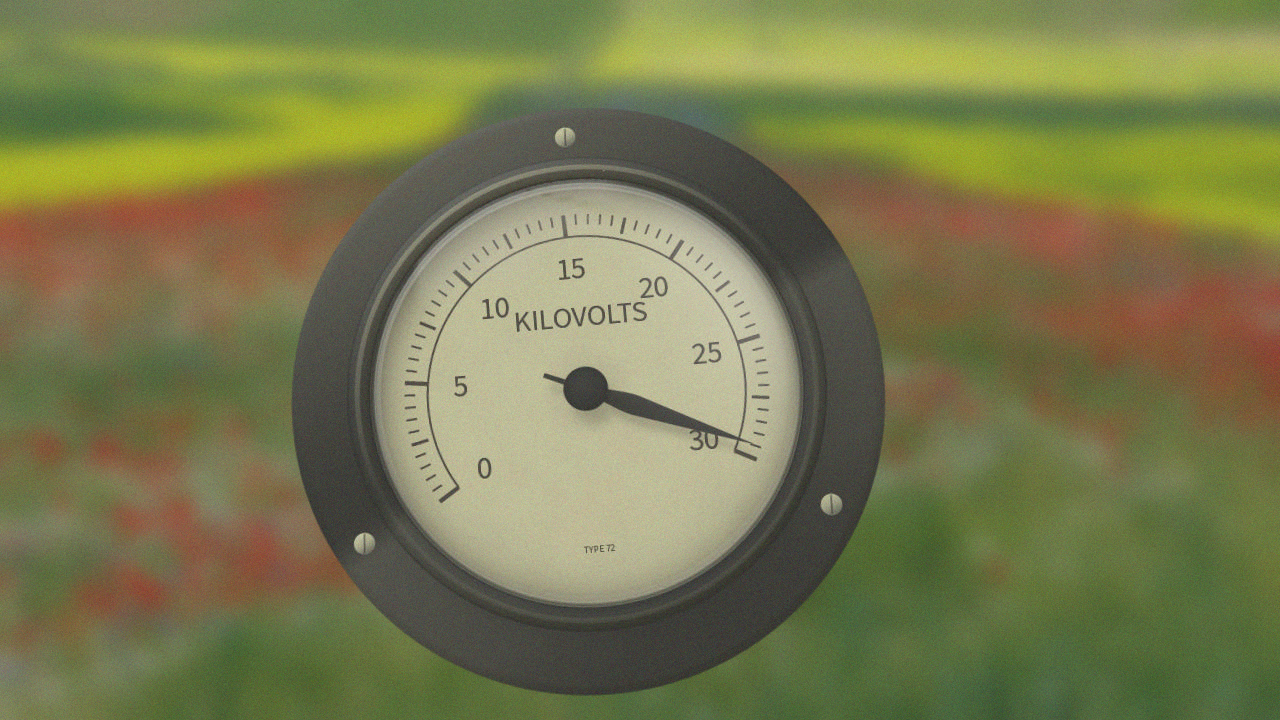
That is 29.5 kV
